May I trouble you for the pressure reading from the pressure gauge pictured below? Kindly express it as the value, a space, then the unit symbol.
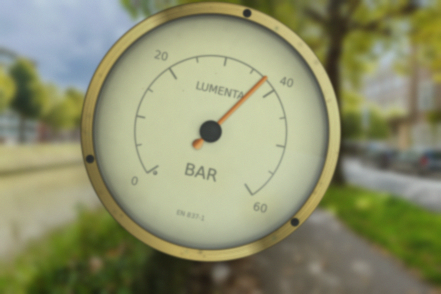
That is 37.5 bar
